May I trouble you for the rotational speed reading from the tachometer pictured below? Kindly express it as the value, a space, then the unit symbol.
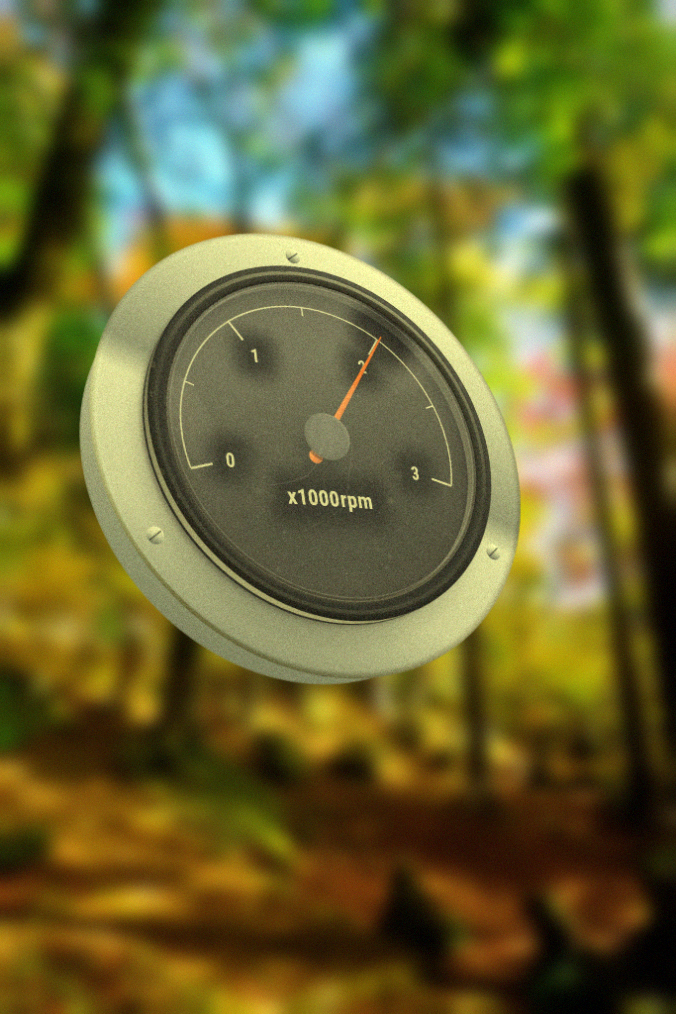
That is 2000 rpm
